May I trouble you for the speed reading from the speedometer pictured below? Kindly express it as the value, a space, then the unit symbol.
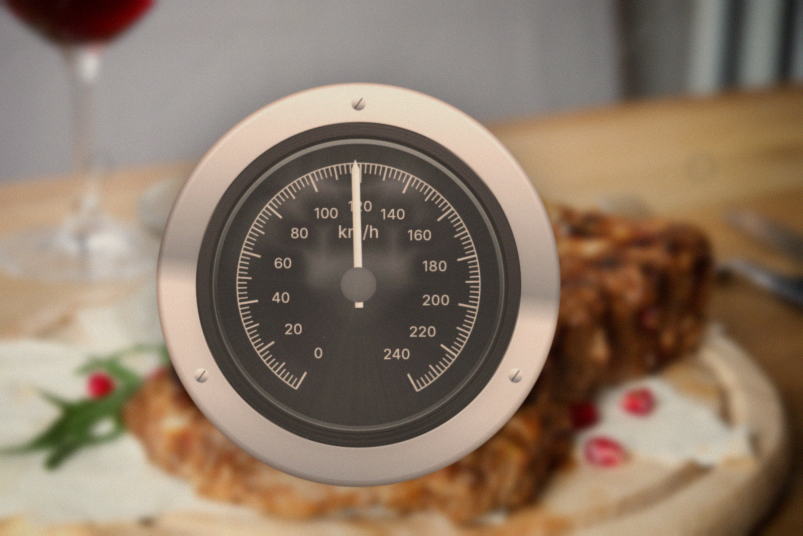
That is 118 km/h
